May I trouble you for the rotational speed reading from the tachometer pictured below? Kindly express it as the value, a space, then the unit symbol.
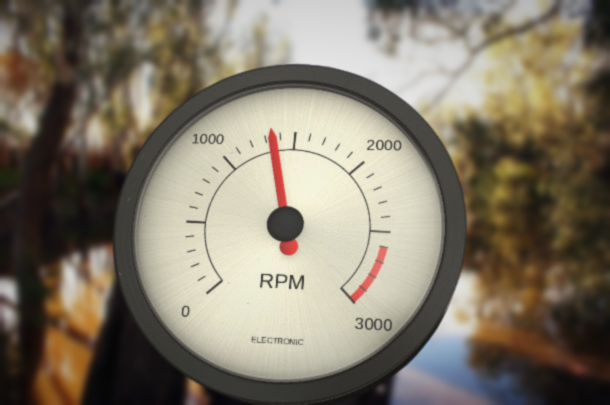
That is 1350 rpm
